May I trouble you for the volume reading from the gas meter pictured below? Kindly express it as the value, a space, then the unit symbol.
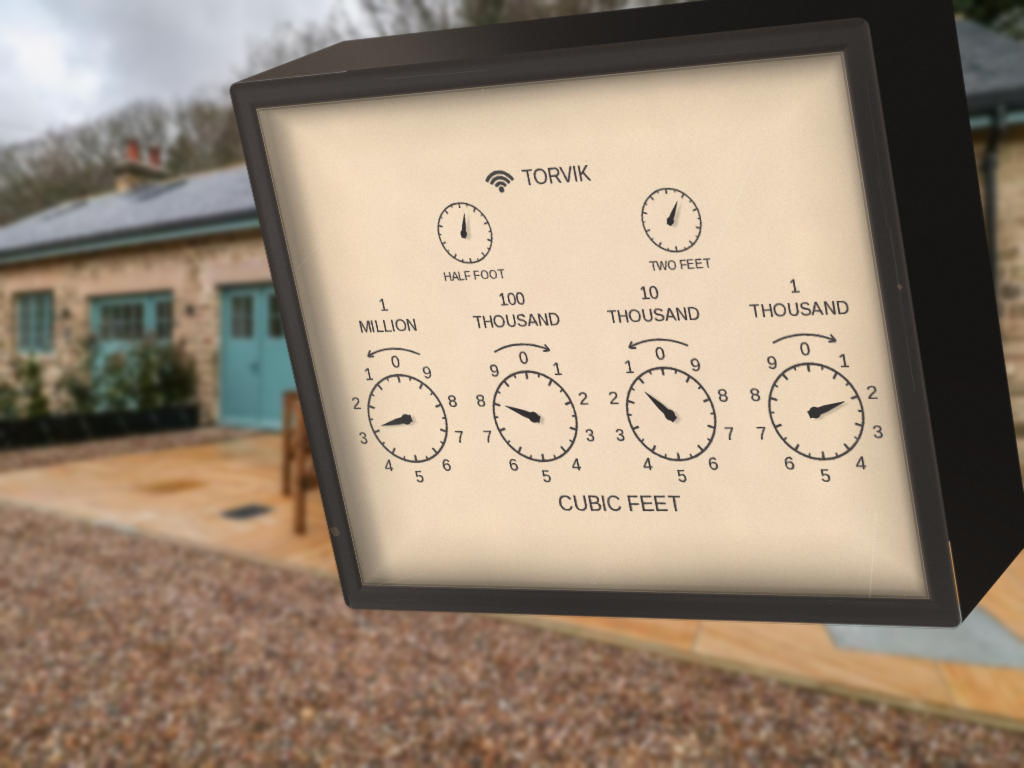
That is 281200 ft³
